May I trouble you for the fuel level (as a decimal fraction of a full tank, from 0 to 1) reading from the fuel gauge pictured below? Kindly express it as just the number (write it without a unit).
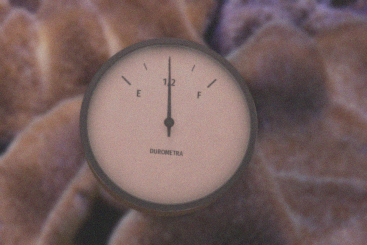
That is 0.5
